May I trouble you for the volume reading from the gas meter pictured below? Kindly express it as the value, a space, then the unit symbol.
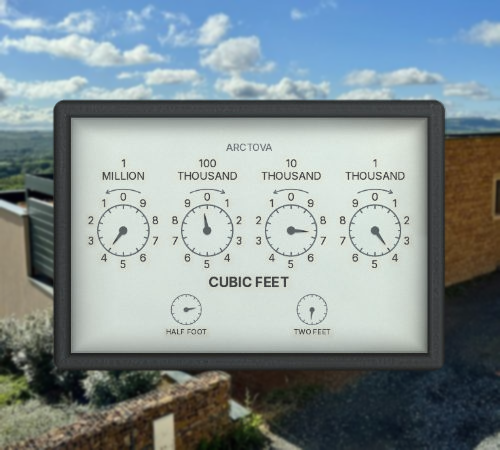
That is 397400 ft³
